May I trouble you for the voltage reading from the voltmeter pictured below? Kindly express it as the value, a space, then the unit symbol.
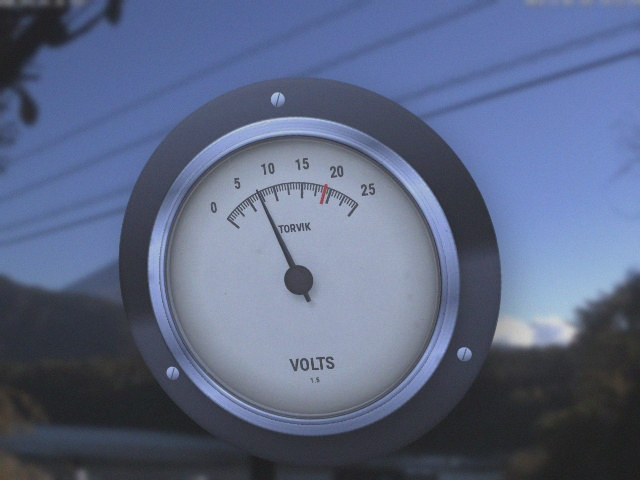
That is 7.5 V
